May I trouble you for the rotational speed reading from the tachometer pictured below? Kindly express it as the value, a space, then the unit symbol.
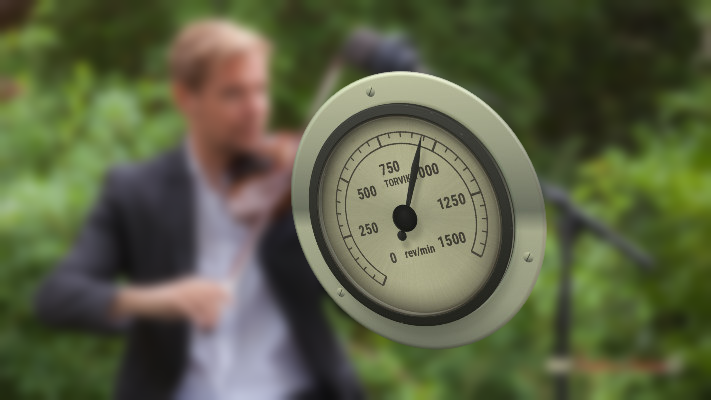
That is 950 rpm
